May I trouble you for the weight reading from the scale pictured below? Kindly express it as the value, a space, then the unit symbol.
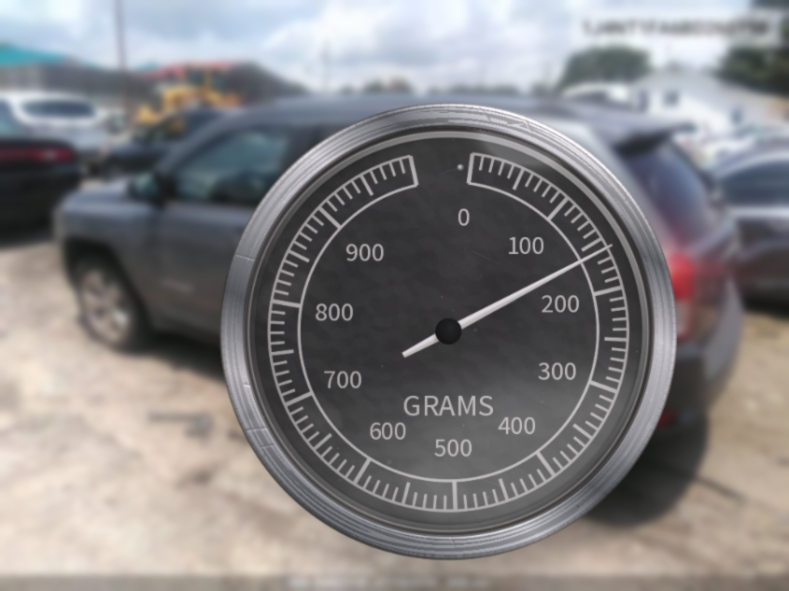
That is 160 g
